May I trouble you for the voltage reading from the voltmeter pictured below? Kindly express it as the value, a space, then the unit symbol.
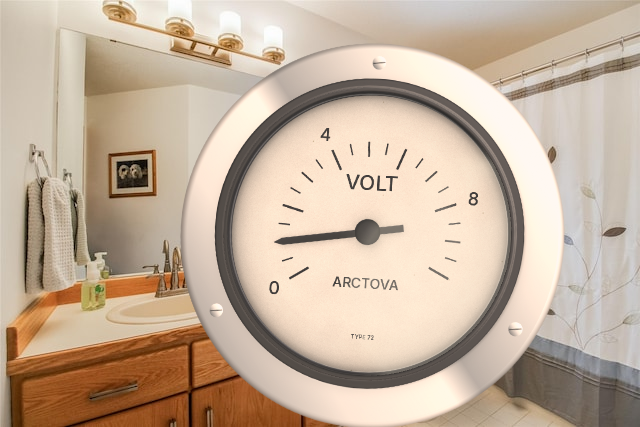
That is 1 V
